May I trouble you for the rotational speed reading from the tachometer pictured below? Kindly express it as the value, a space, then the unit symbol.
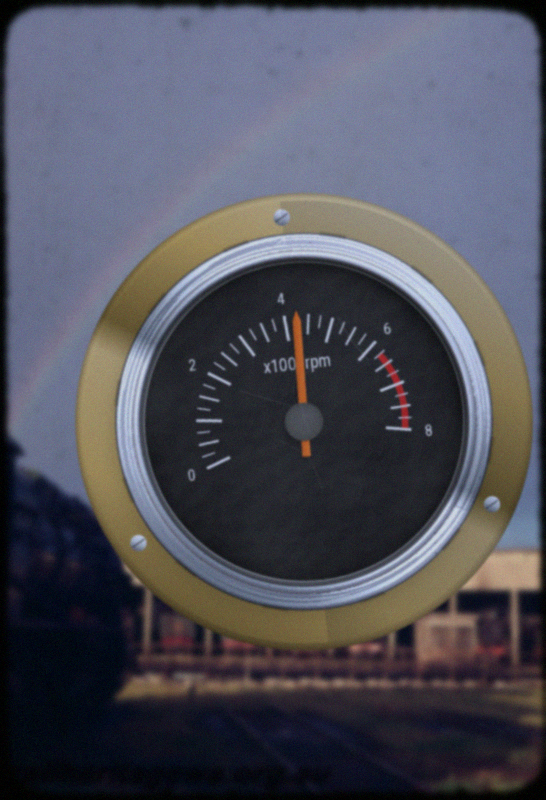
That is 4250 rpm
